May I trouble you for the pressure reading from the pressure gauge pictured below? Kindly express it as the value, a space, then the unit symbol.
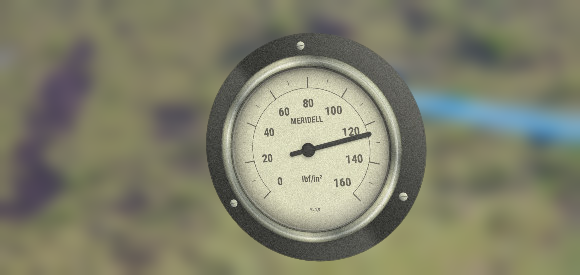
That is 125 psi
